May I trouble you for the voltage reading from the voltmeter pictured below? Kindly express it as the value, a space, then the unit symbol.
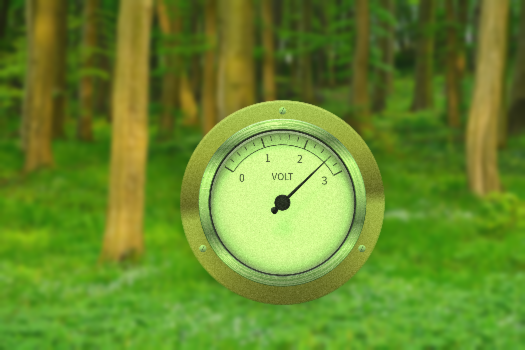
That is 2.6 V
